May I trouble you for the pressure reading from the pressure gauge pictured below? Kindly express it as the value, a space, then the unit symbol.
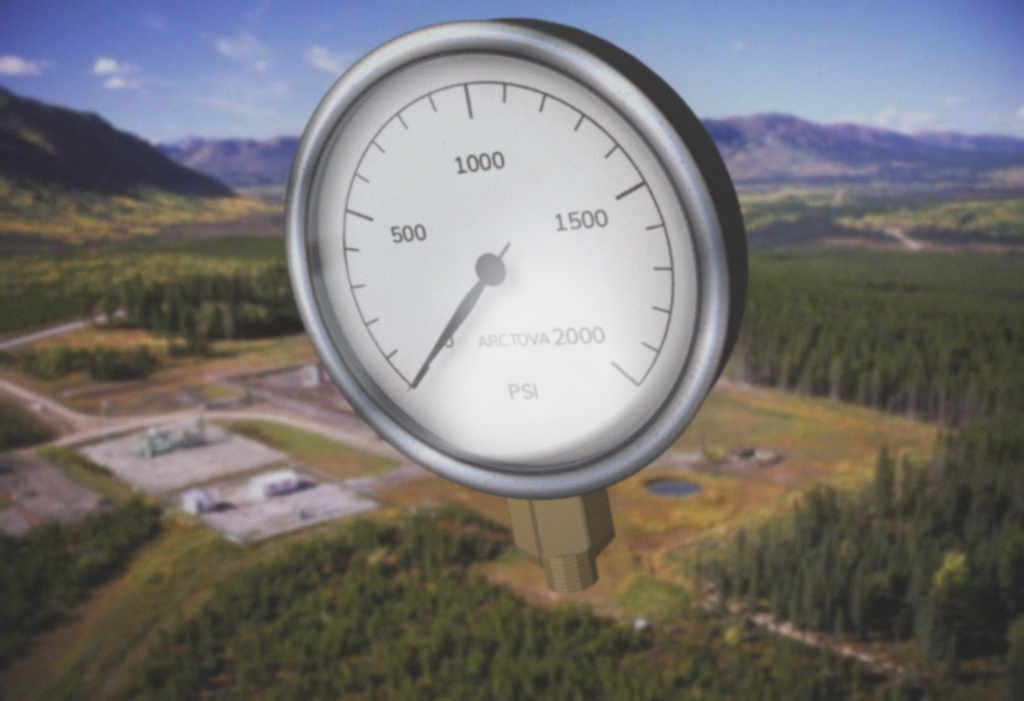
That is 0 psi
